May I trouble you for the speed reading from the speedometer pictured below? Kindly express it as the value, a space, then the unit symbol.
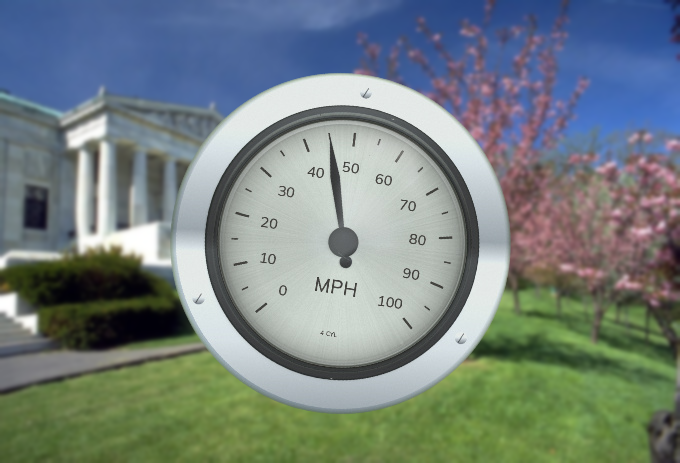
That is 45 mph
